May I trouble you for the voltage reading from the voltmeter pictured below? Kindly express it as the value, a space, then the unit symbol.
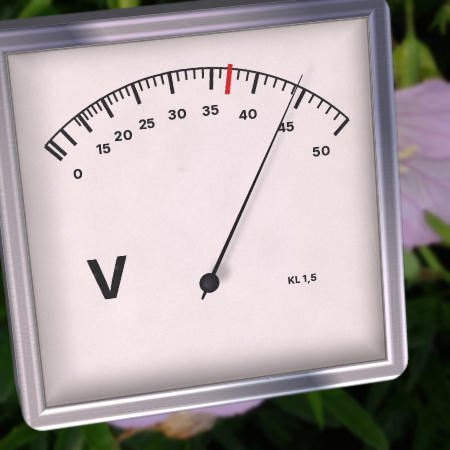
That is 44 V
